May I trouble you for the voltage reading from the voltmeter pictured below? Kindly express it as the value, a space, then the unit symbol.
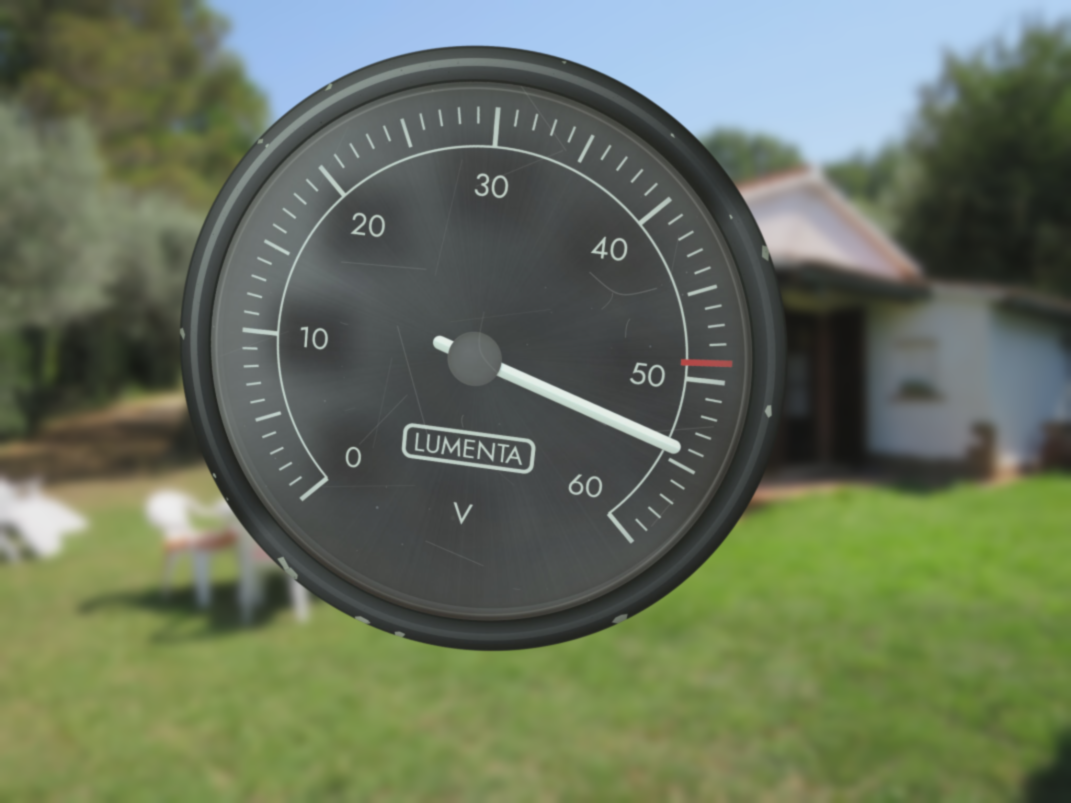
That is 54 V
